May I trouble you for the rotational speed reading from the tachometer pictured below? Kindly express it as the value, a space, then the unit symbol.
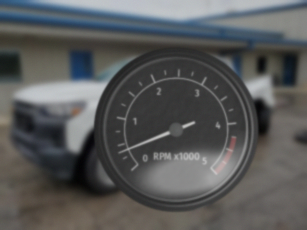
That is 375 rpm
